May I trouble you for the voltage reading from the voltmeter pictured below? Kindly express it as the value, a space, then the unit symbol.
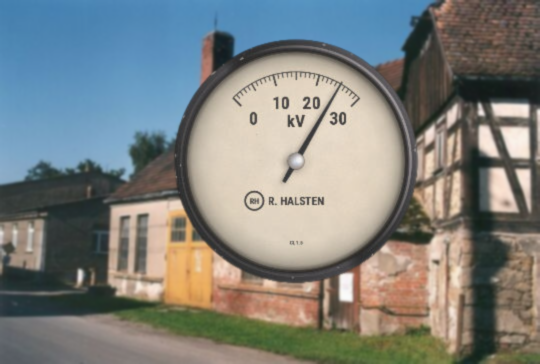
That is 25 kV
